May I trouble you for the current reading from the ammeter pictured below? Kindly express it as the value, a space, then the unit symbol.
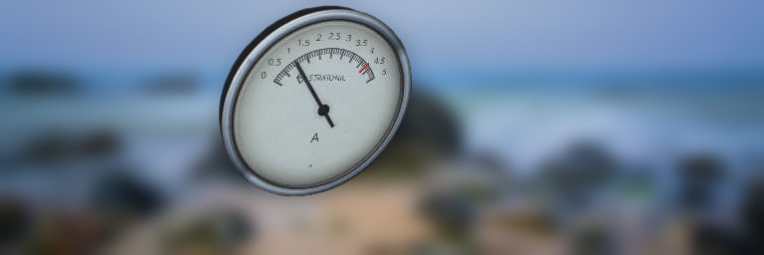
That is 1 A
